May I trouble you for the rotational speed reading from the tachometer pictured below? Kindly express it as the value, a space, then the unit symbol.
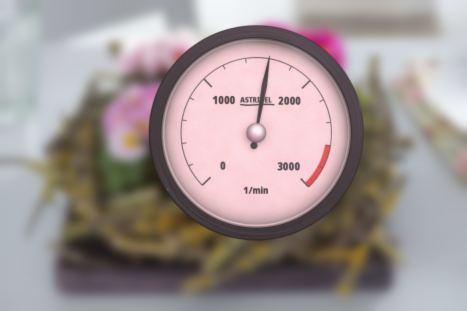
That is 1600 rpm
